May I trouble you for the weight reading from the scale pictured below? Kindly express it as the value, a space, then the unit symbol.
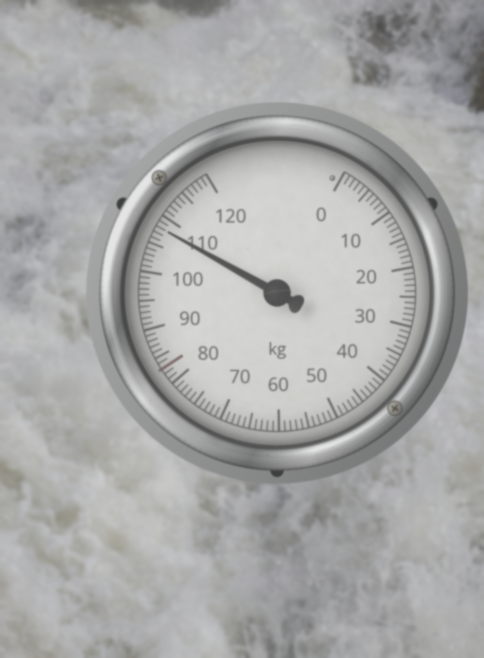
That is 108 kg
